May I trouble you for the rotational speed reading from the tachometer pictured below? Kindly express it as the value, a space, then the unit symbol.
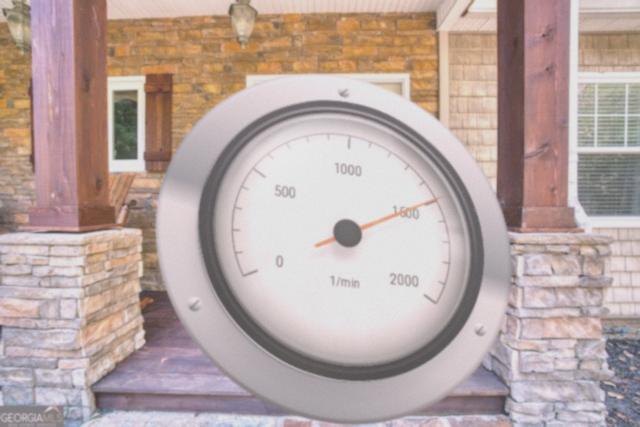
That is 1500 rpm
